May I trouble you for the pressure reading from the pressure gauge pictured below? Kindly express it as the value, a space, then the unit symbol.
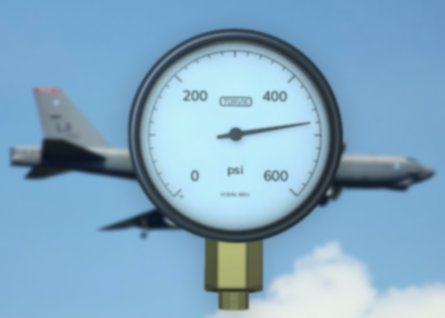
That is 480 psi
